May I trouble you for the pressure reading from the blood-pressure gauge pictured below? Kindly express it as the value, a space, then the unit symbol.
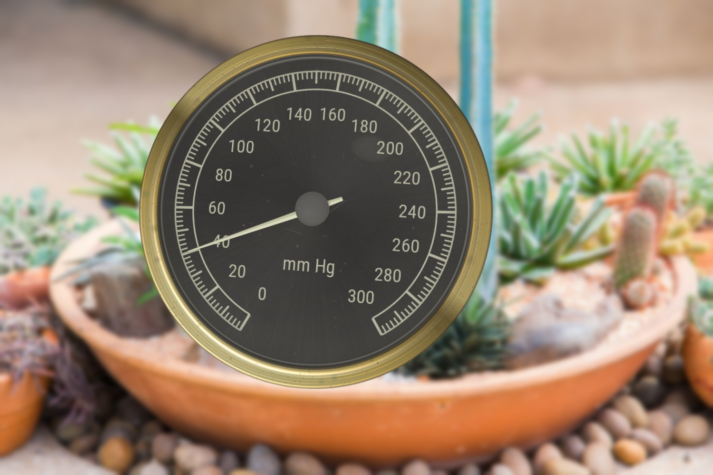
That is 40 mmHg
